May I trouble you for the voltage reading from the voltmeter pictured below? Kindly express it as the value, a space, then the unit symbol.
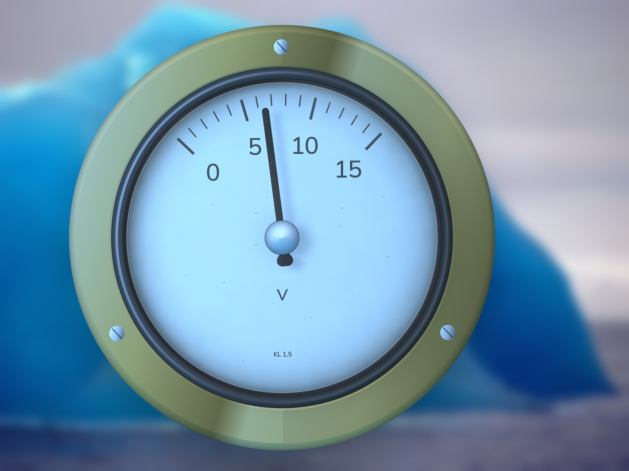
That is 6.5 V
